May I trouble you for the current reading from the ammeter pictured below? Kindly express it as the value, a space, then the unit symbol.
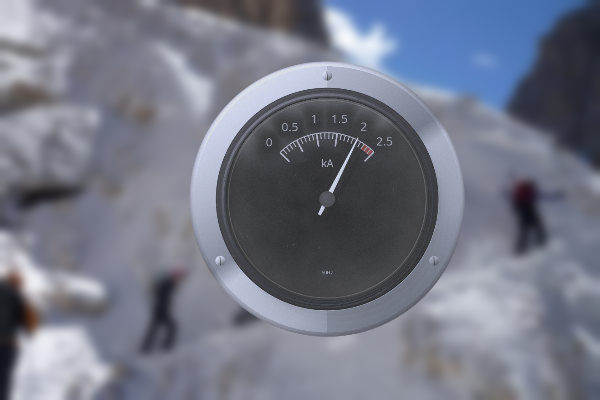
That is 2 kA
